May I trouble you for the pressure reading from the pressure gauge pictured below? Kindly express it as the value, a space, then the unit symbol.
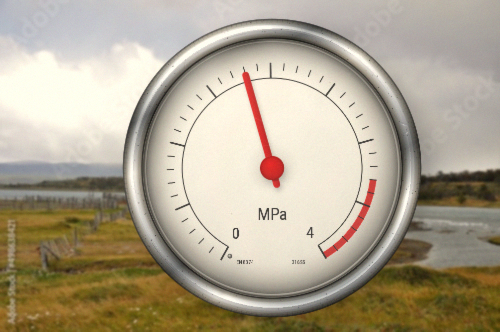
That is 1.8 MPa
